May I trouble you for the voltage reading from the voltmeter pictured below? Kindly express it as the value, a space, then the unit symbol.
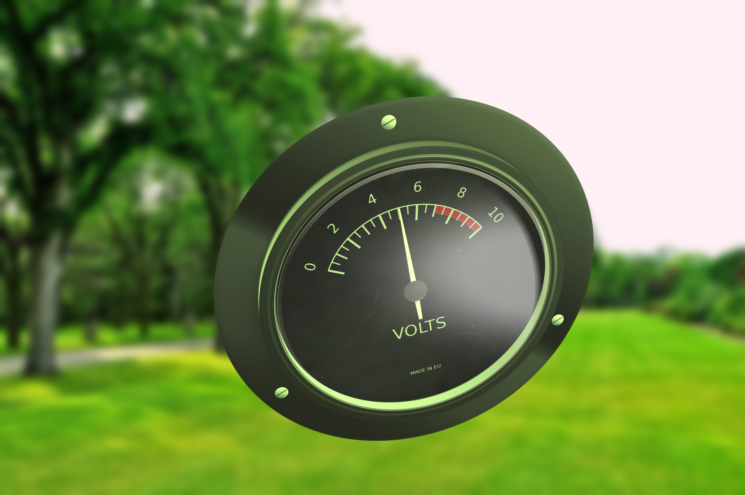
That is 5 V
